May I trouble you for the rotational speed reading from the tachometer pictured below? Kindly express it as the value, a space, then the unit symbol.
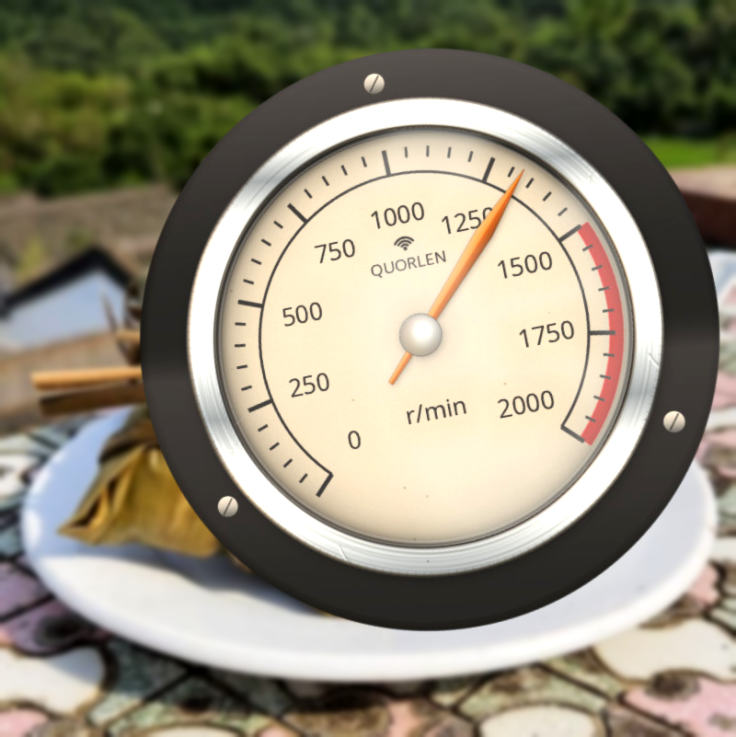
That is 1325 rpm
